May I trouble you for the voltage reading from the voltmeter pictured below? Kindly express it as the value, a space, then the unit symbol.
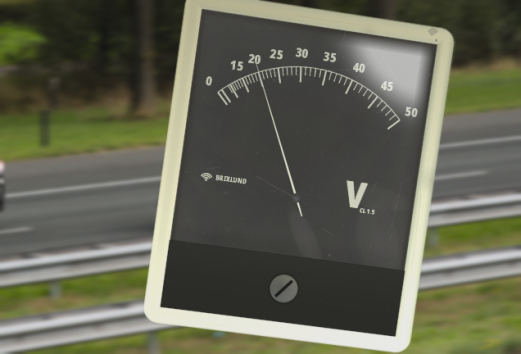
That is 20 V
